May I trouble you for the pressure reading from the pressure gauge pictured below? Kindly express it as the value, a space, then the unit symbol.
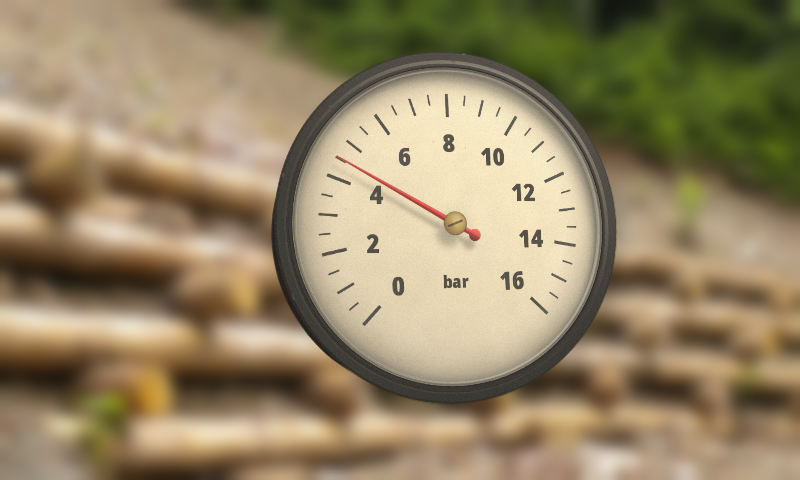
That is 4.5 bar
